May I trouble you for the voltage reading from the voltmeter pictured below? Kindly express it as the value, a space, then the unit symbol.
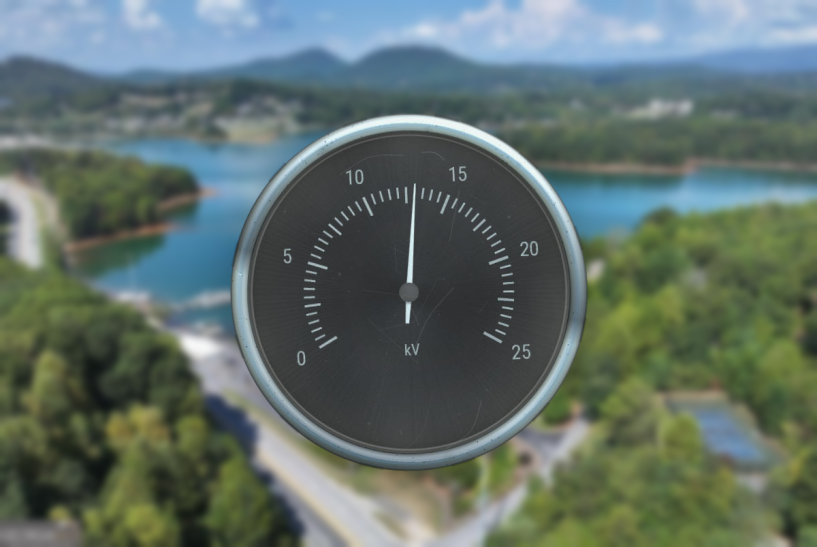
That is 13 kV
